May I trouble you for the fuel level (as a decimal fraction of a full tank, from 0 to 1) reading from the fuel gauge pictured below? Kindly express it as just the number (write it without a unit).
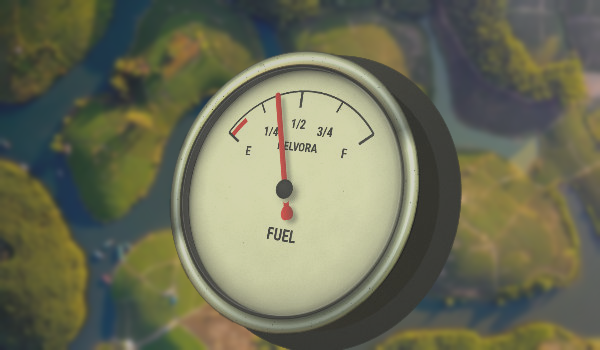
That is 0.375
